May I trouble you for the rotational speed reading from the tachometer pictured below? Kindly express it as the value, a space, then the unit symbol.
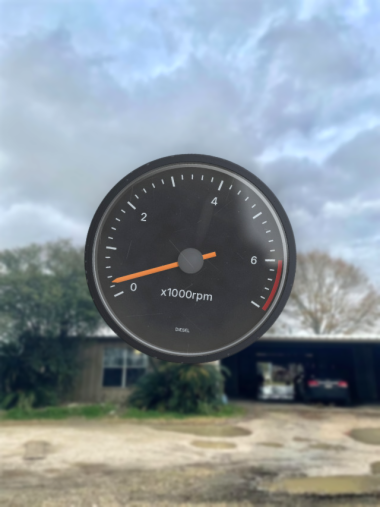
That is 300 rpm
